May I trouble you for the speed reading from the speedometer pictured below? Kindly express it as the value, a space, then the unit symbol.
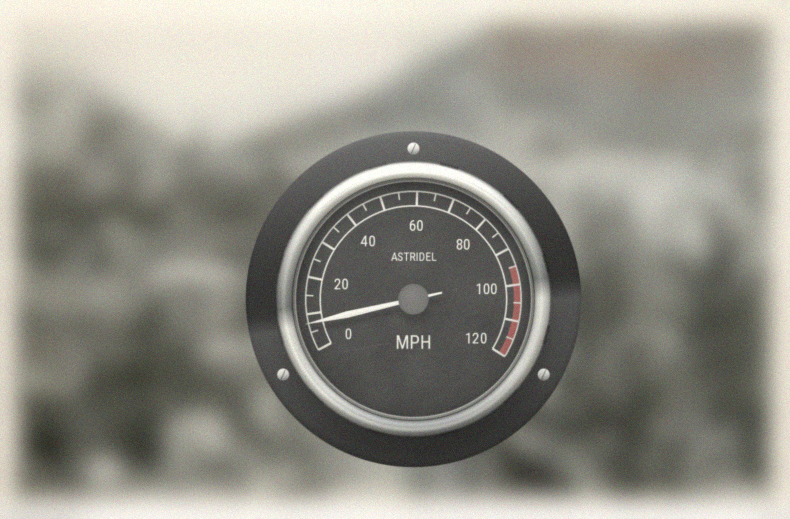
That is 7.5 mph
